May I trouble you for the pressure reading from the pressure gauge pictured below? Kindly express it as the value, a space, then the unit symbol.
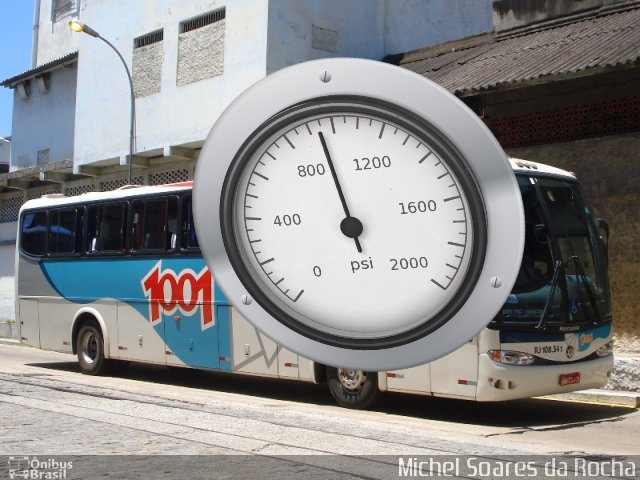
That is 950 psi
